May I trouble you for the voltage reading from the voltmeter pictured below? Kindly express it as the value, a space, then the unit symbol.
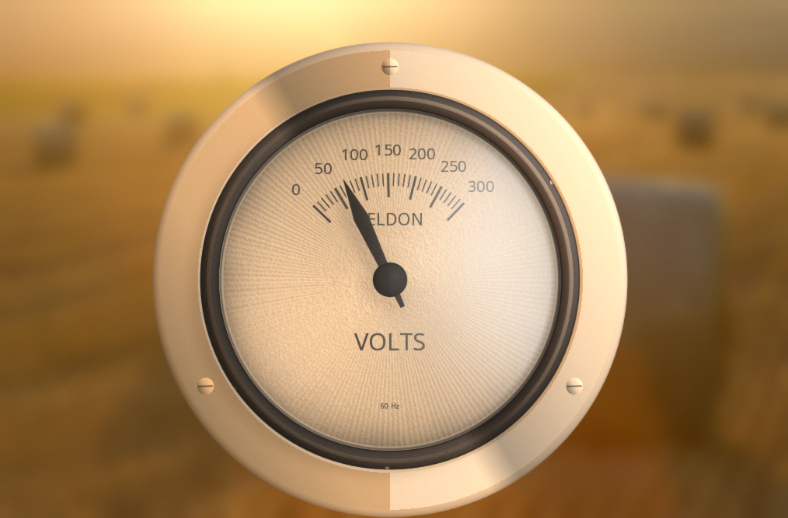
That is 70 V
